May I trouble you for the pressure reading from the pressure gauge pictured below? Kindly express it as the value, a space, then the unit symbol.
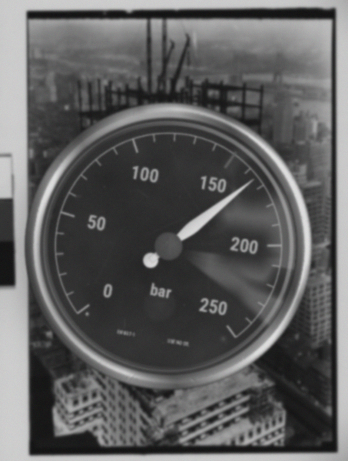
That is 165 bar
